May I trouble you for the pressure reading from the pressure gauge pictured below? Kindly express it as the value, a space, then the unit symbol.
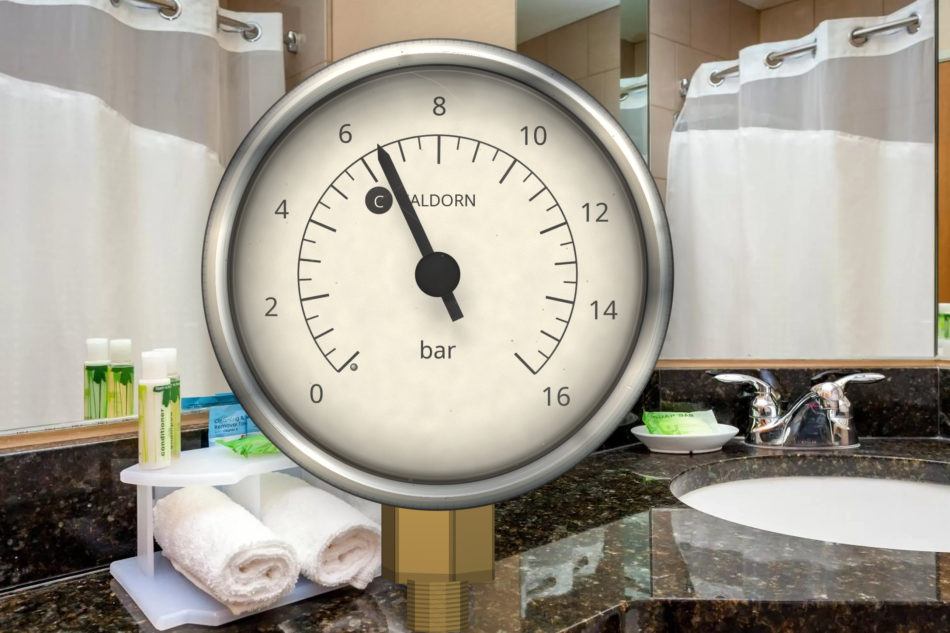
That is 6.5 bar
